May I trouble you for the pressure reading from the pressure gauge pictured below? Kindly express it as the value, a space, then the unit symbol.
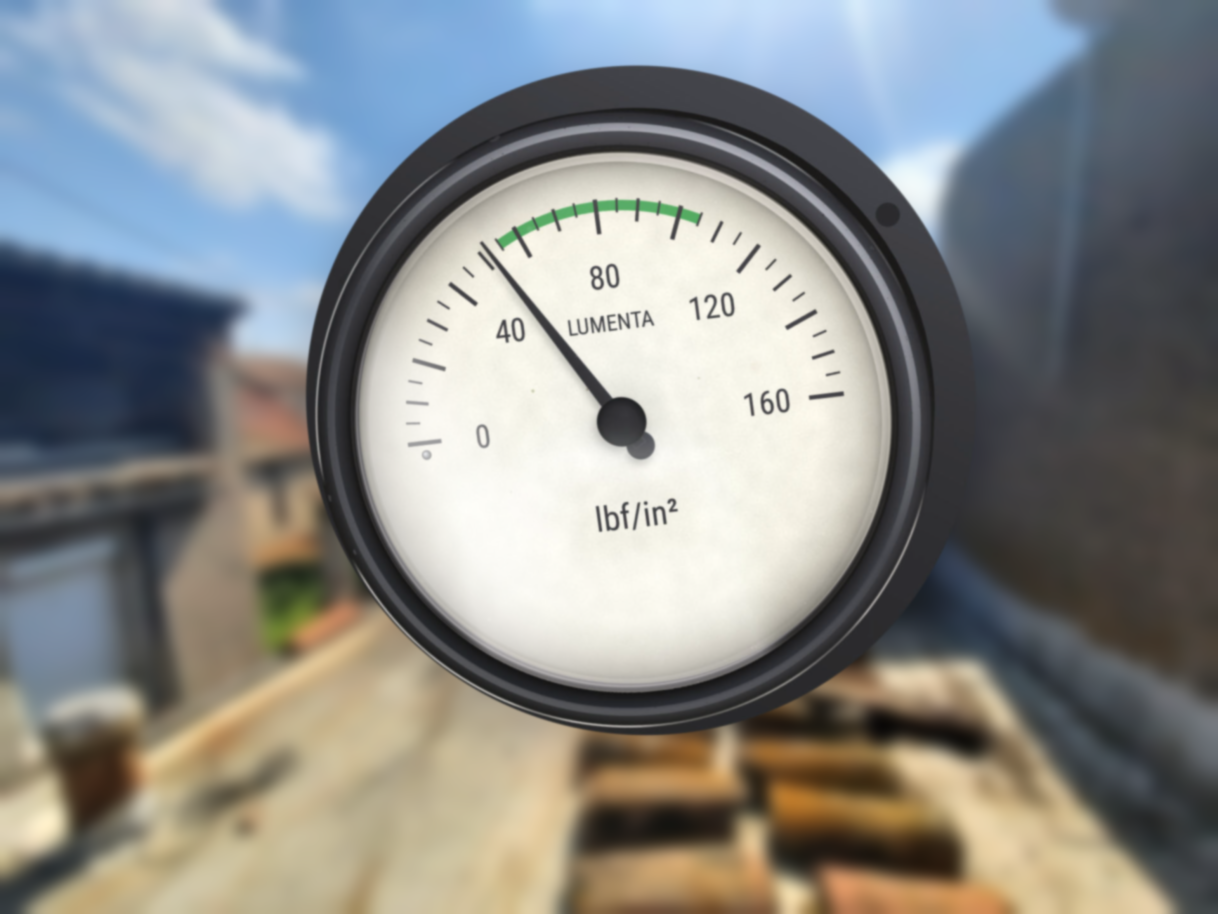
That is 52.5 psi
